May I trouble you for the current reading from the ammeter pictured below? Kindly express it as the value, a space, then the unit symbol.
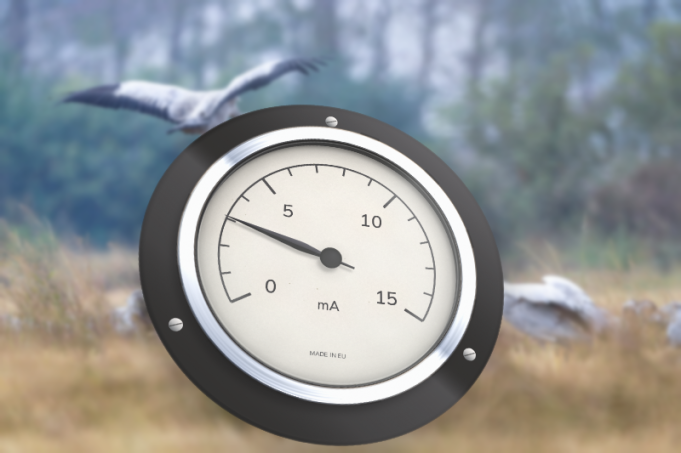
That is 3 mA
